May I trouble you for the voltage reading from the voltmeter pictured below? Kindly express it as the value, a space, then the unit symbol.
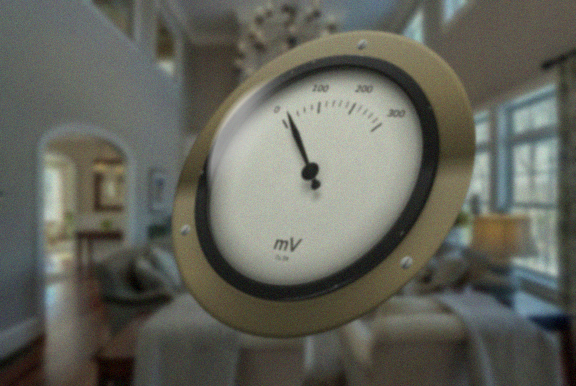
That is 20 mV
